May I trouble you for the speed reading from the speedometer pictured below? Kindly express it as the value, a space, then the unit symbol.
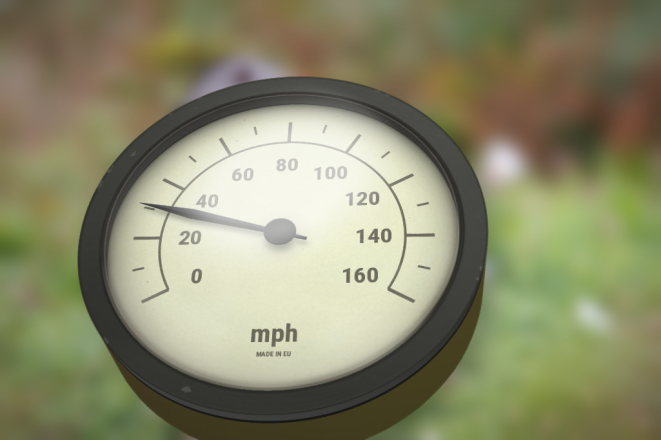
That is 30 mph
